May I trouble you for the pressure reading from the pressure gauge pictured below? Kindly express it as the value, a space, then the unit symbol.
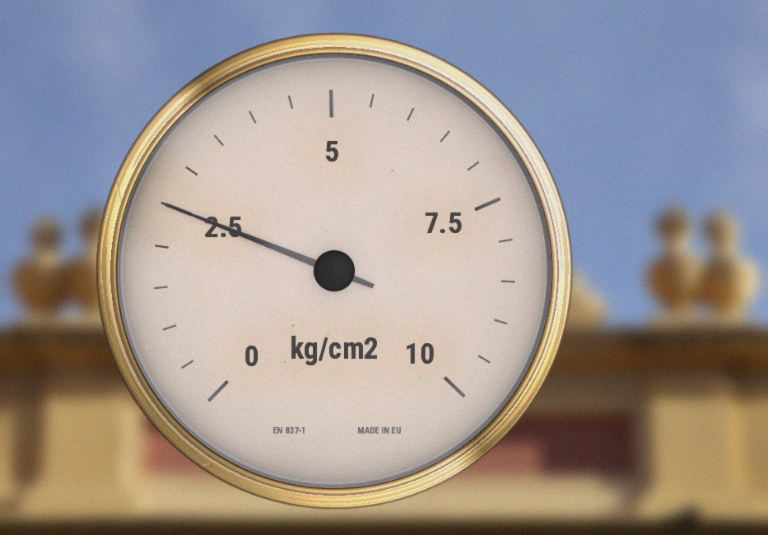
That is 2.5 kg/cm²
